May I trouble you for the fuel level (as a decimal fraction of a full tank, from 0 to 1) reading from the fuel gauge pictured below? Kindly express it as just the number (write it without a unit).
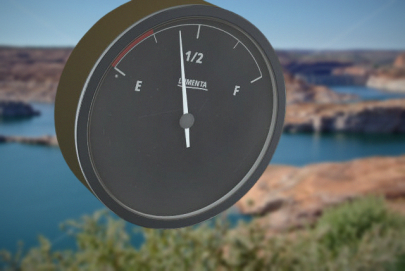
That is 0.375
